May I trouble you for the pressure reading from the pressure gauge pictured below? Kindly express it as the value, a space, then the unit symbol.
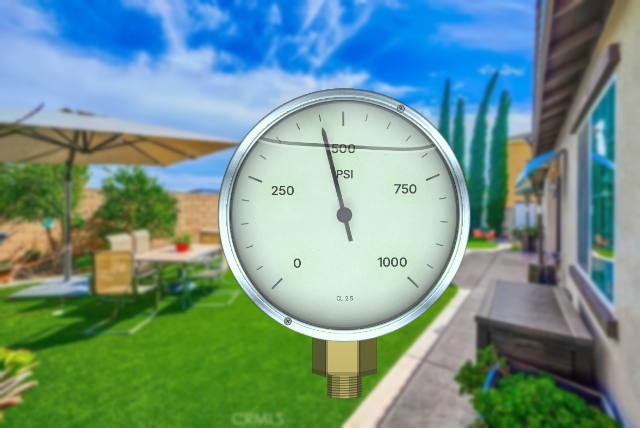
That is 450 psi
